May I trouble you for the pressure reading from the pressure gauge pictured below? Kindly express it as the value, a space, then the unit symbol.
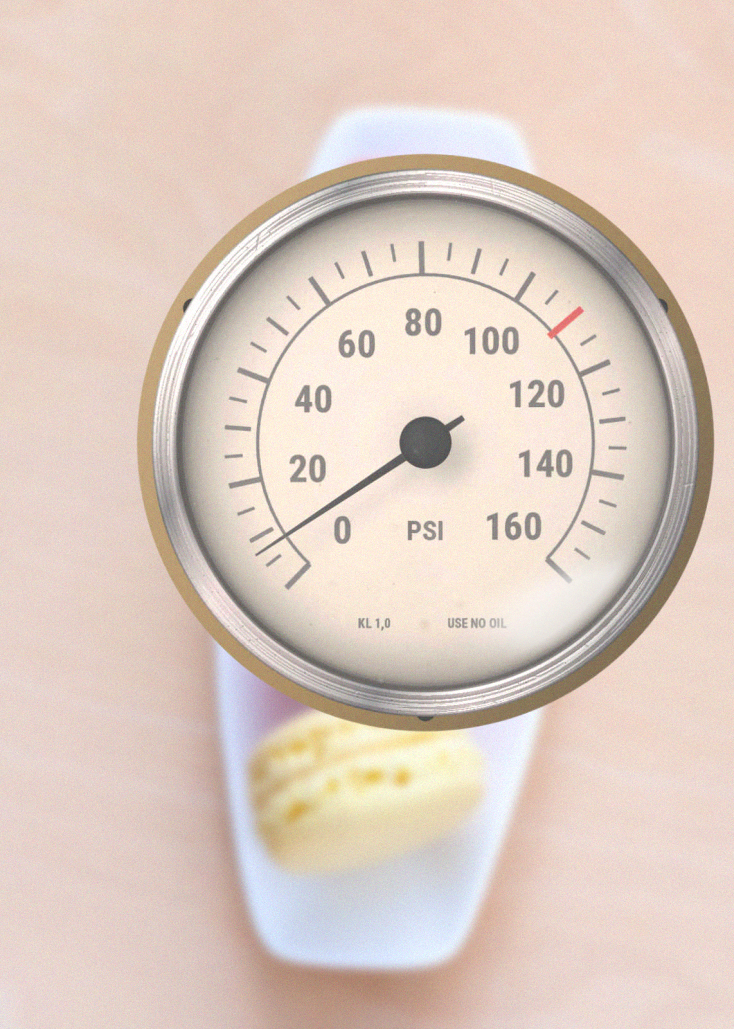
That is 7.5 psi
